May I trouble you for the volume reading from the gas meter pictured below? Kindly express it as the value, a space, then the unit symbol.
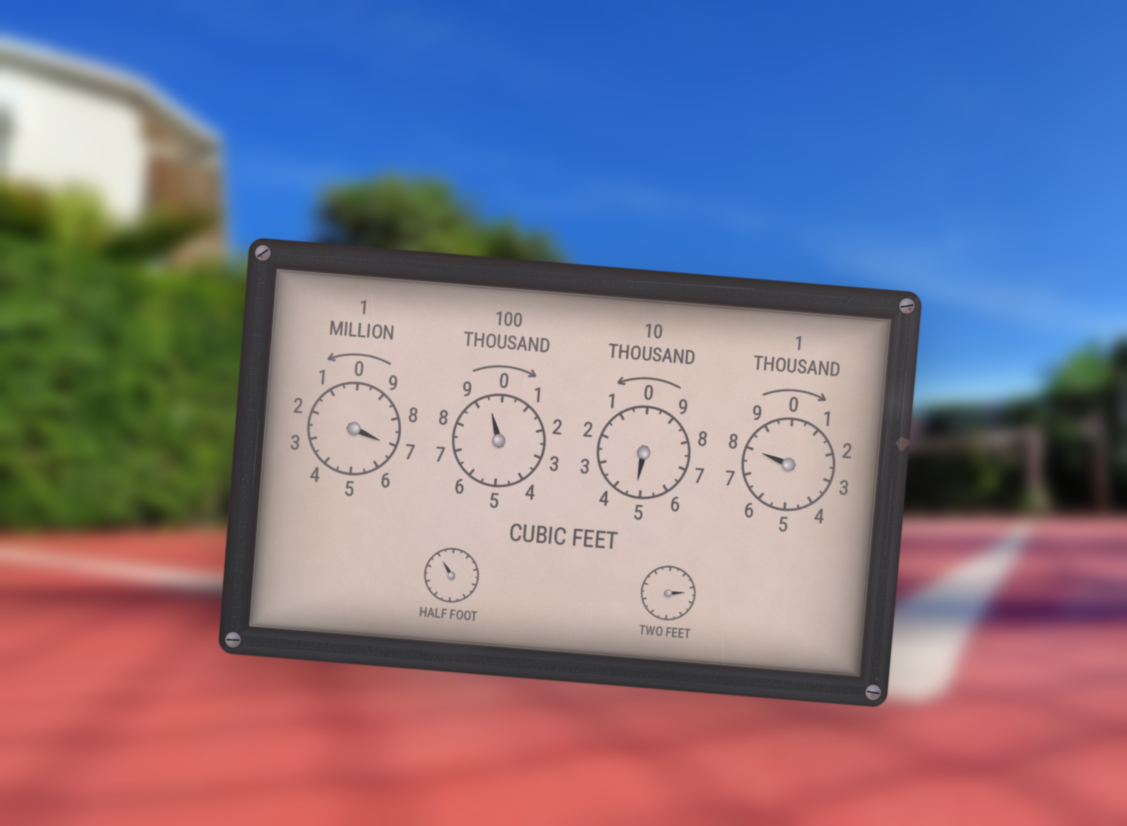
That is 694800 ft³
